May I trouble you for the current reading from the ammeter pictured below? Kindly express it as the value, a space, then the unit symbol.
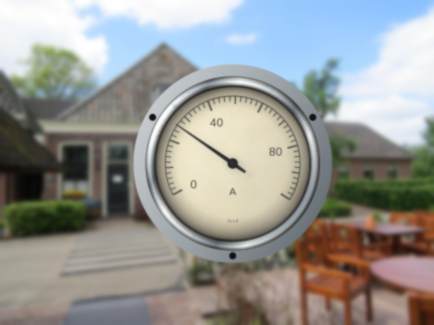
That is 26 A
